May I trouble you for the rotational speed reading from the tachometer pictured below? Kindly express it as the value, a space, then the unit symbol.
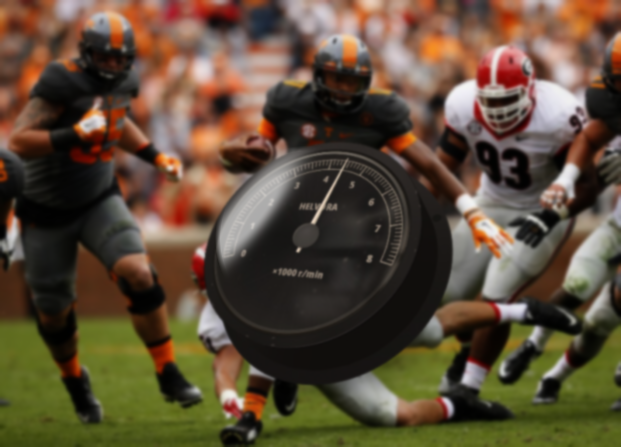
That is 4500 rpm
